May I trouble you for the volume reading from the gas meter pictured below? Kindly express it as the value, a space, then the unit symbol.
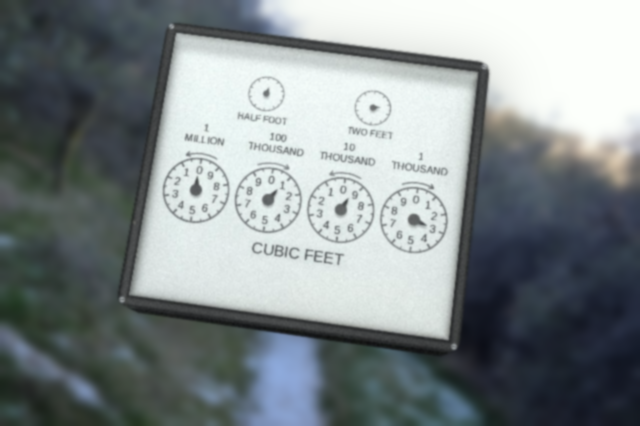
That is 9300 ft³
